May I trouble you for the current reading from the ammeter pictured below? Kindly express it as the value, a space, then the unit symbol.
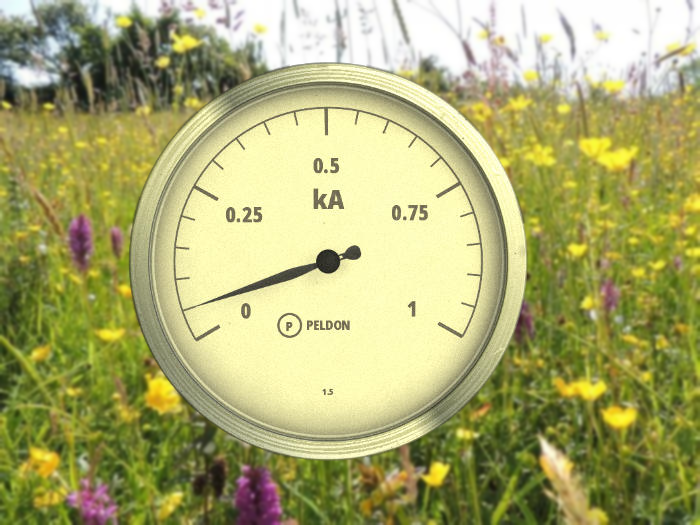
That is 0.05 kA
